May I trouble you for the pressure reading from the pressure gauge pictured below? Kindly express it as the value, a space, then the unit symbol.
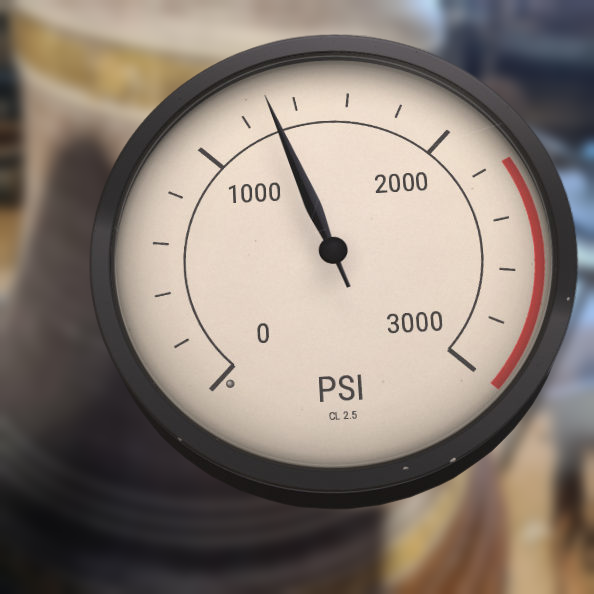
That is 1300 psi
